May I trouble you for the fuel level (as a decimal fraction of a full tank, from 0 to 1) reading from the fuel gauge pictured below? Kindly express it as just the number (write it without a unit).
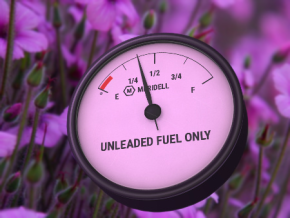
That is 0.375
